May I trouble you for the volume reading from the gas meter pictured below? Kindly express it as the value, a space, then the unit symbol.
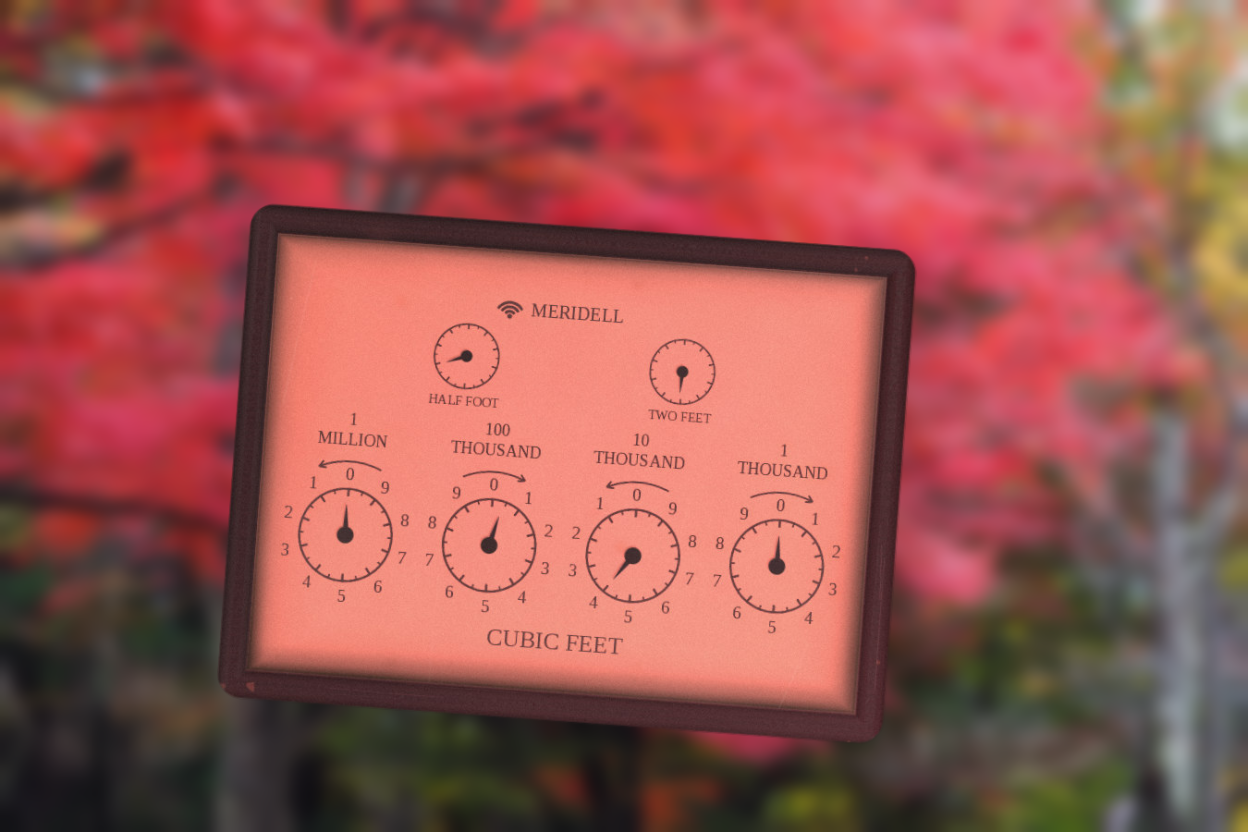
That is 4000 ft³
